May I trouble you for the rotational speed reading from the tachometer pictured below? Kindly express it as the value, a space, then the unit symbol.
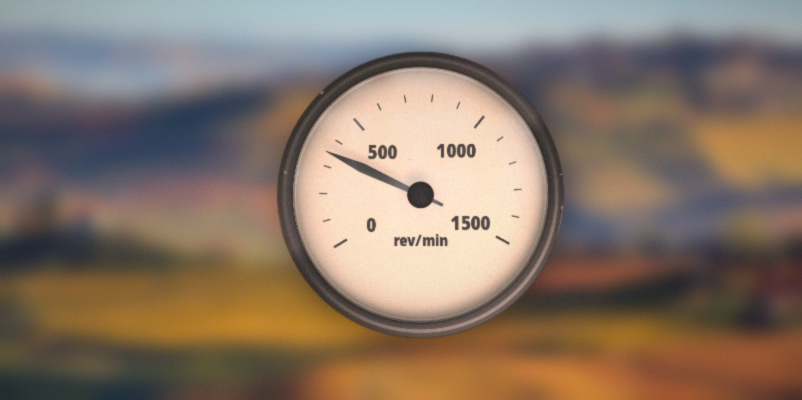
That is 350 rpm
